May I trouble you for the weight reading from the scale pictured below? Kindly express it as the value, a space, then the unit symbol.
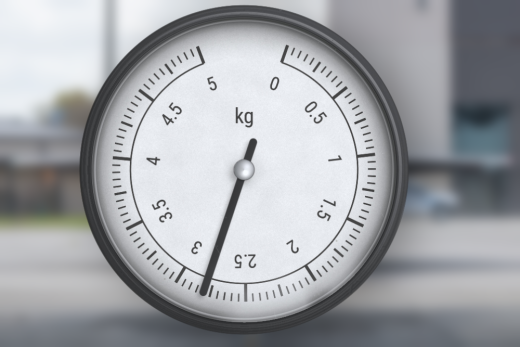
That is 2.8 kg
